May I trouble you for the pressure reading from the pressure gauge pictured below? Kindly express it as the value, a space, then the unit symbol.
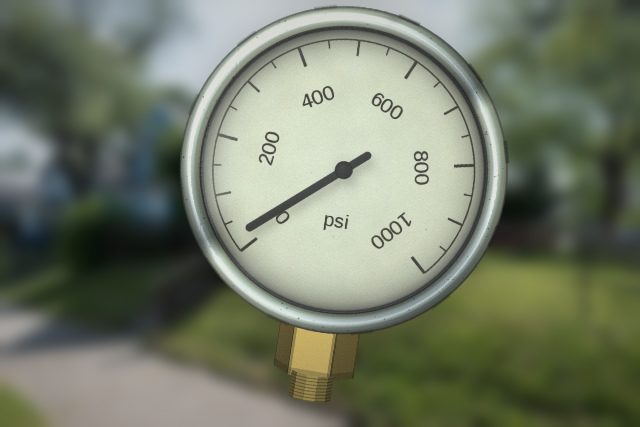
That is 25 psi
